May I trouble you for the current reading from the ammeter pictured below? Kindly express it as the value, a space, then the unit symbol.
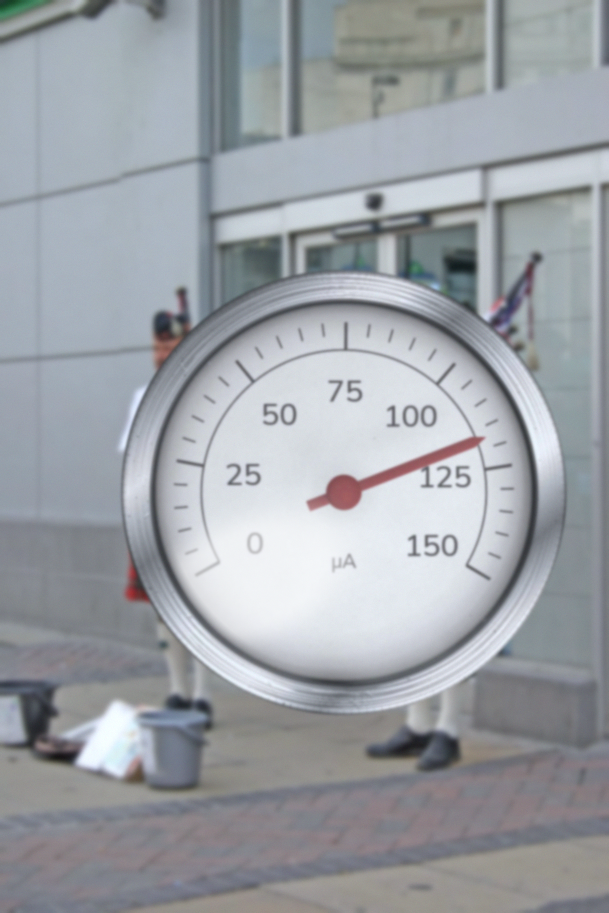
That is 117.5 µA
